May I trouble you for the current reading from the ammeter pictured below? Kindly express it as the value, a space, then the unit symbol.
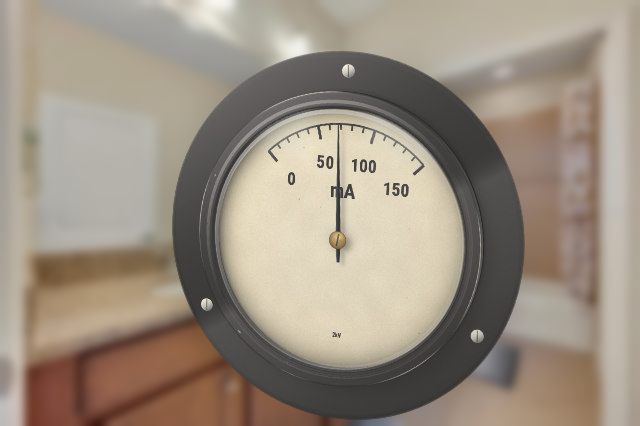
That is 70 mA
